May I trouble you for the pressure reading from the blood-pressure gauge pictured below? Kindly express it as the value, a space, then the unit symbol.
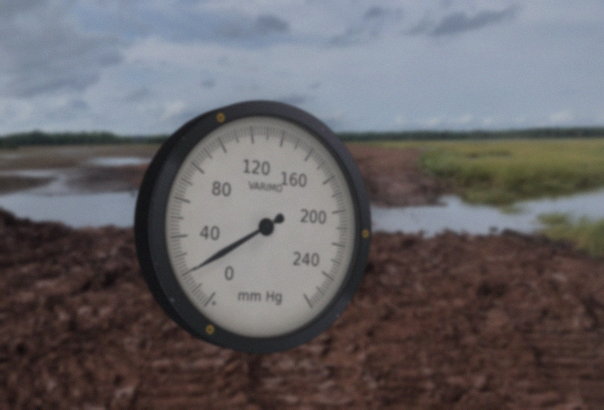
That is 20 mmHg
